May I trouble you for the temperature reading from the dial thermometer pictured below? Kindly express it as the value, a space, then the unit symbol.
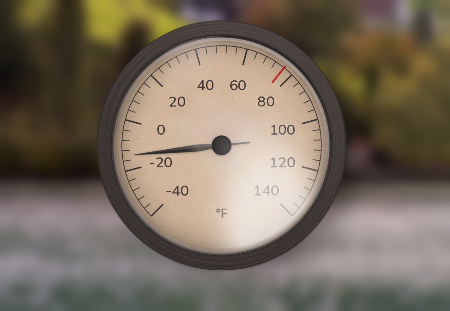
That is -14 °F
